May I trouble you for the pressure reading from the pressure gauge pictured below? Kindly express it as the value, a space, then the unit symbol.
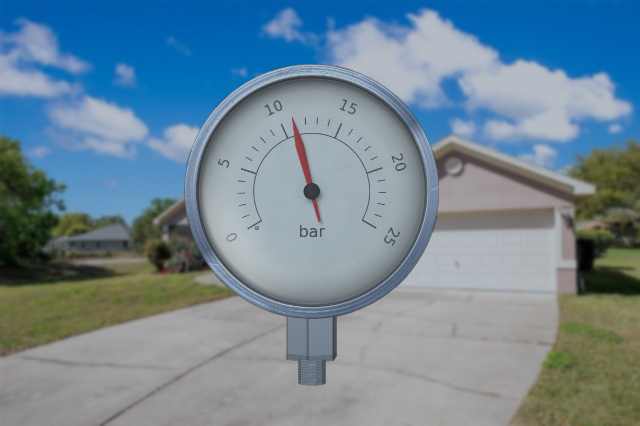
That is 11 bar
